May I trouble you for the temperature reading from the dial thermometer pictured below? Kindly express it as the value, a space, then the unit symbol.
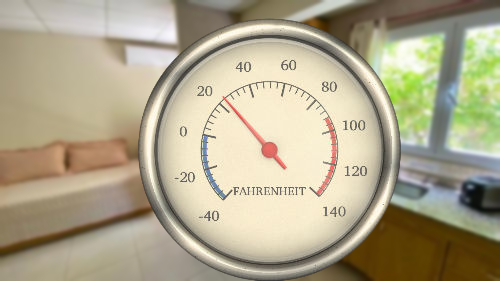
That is 24 °F
